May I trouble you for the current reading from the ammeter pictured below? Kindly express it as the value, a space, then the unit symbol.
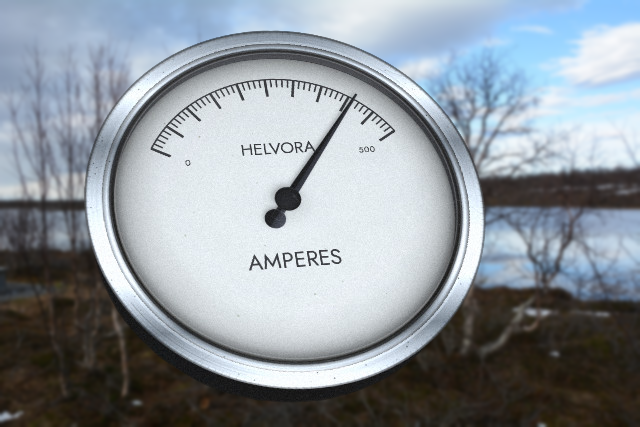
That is 410 A
